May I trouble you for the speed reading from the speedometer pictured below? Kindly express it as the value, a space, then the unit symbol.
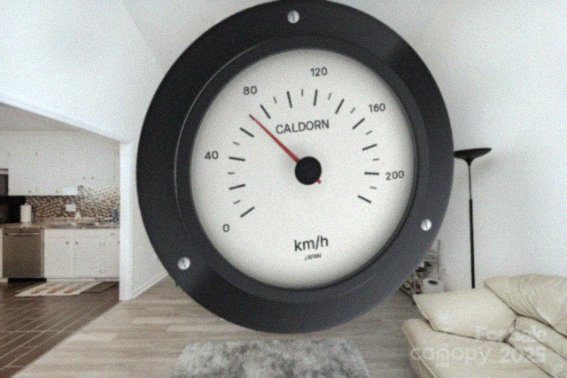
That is 70 km/h
